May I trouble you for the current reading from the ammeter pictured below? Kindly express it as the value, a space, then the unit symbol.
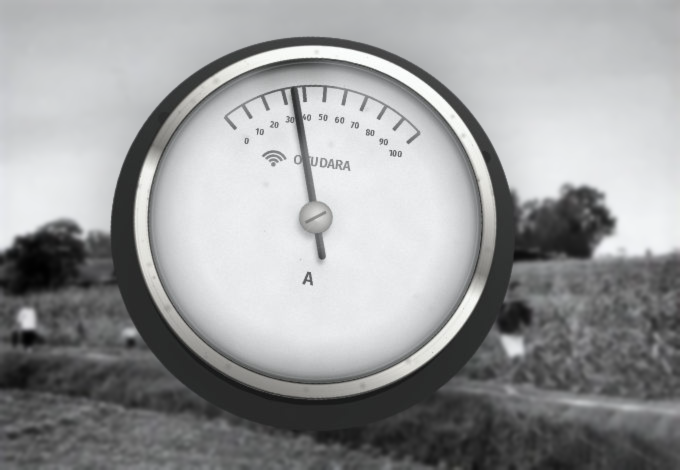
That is 35 A
